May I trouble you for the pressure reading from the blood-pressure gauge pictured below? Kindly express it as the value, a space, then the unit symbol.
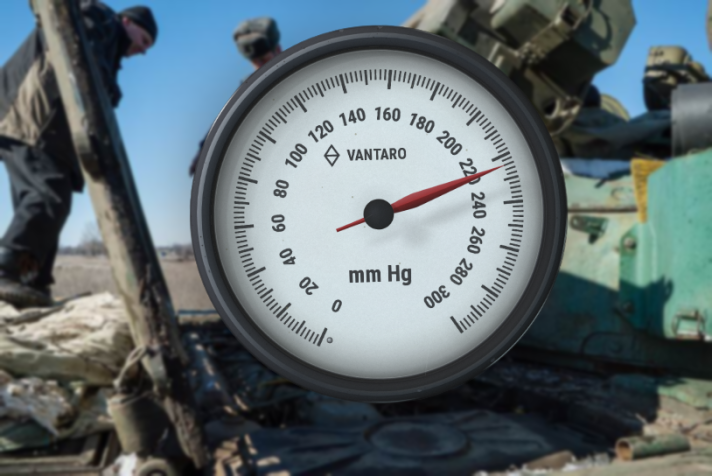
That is 224 mmHg
